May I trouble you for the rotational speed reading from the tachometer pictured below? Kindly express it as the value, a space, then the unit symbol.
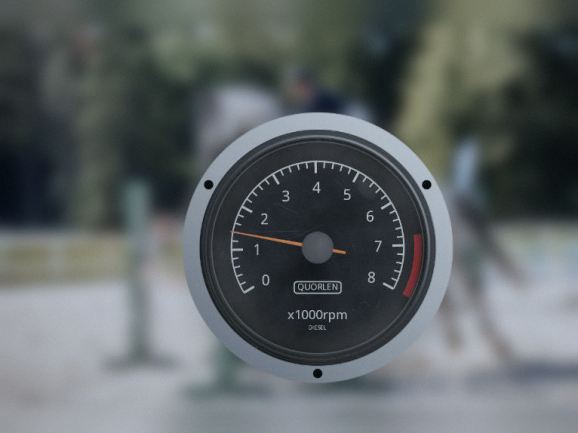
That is 1400 rpm
